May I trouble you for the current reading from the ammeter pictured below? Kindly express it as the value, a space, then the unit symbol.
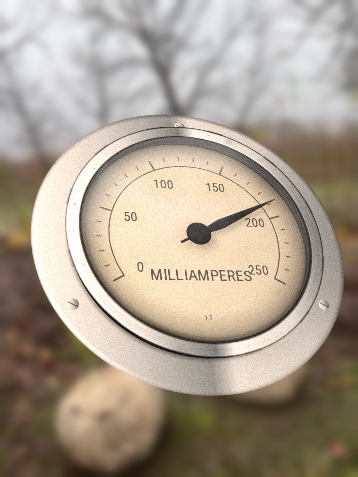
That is 190 mA
